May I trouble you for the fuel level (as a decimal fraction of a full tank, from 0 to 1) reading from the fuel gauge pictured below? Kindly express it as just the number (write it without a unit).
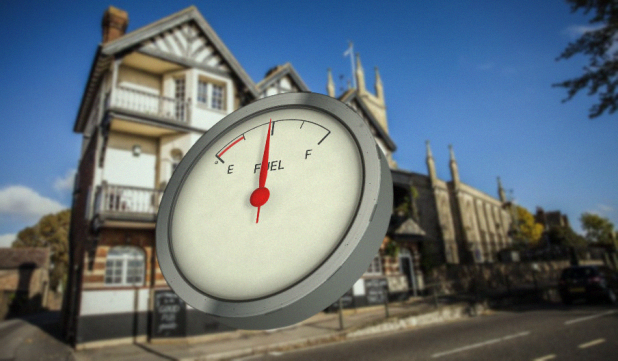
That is 0.5
